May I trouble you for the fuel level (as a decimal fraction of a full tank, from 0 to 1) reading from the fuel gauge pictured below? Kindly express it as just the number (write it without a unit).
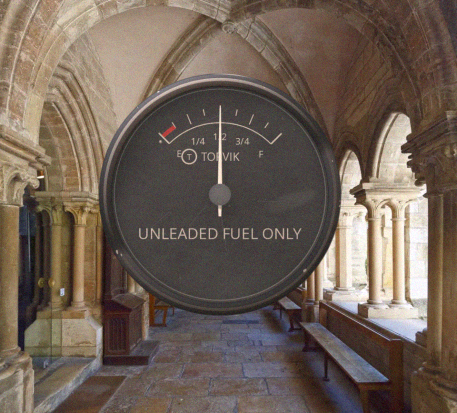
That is 0.5
